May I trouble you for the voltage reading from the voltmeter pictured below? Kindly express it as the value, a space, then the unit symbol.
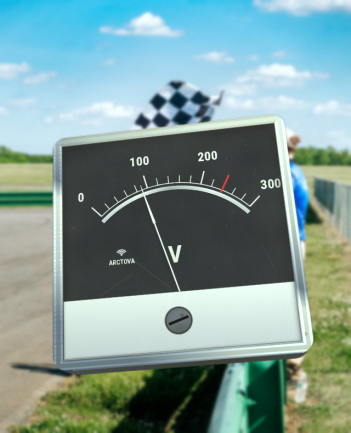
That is 90 V
